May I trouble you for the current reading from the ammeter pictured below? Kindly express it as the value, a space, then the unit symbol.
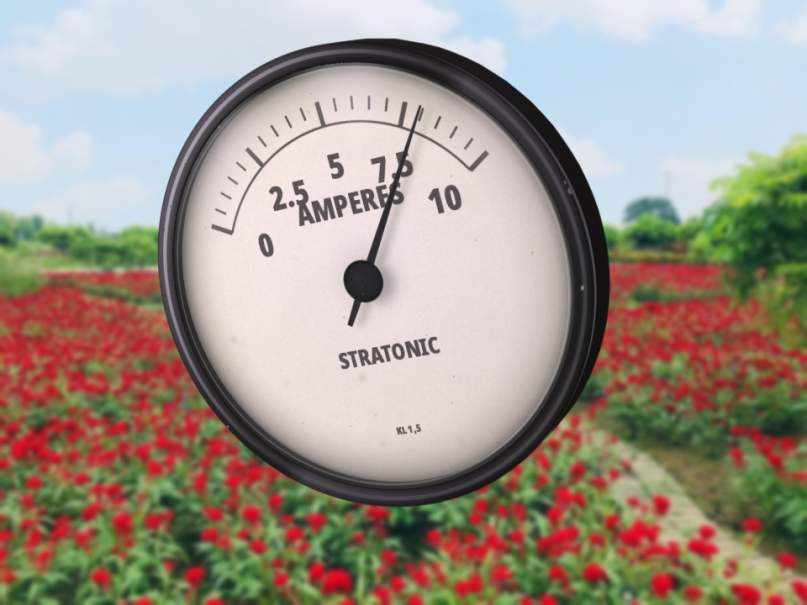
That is 8 A
